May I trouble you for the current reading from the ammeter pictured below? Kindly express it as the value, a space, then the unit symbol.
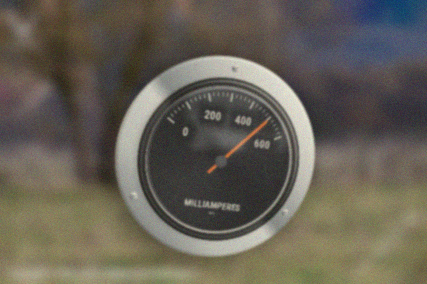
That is 500 mA
